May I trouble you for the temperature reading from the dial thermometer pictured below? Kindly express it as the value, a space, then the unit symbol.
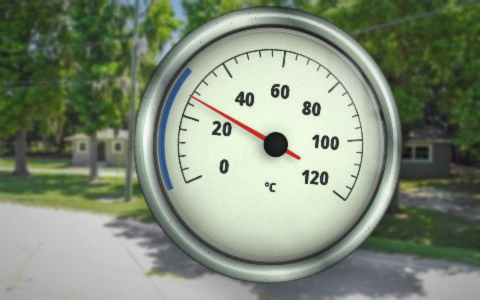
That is 26 °C
